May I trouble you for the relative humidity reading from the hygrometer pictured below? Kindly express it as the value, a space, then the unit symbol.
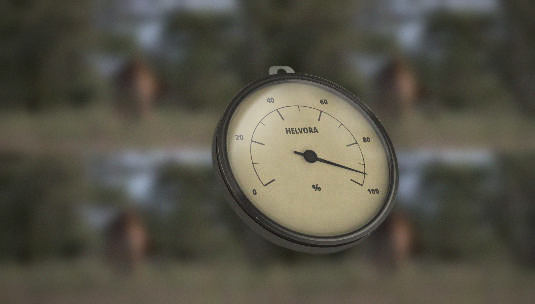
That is 95 %
